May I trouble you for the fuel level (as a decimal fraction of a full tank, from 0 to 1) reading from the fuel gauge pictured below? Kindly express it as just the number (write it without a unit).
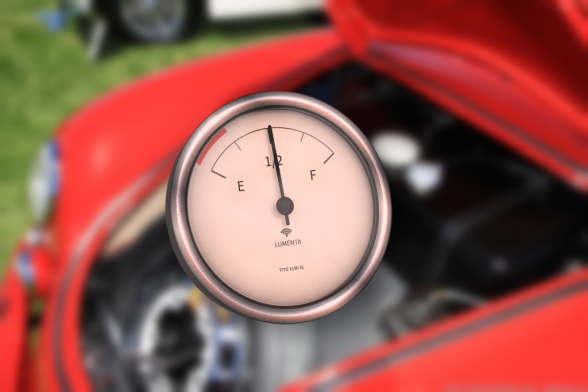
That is 0.5
